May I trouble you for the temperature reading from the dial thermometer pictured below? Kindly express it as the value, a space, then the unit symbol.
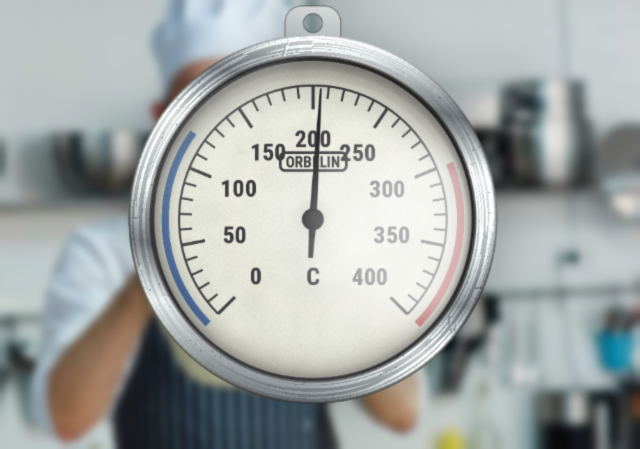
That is 205 °C
